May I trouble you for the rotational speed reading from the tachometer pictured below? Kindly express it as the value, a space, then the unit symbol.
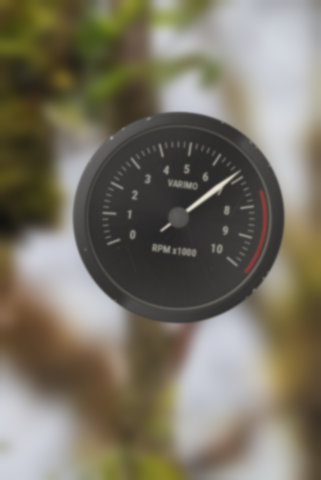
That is 6800 rpm
